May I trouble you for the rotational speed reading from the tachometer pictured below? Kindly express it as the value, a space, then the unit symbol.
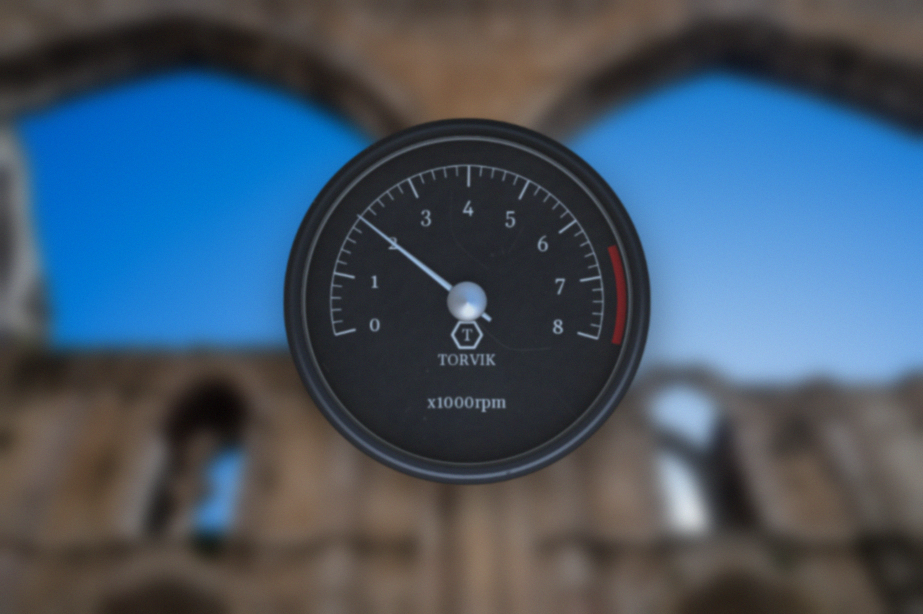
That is 2000 rpm
